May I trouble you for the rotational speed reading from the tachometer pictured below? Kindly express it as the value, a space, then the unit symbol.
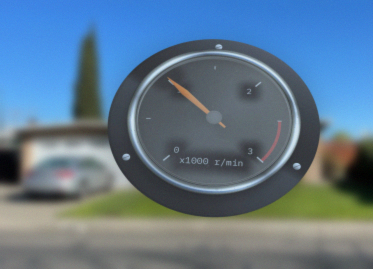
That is 1000 rpm
